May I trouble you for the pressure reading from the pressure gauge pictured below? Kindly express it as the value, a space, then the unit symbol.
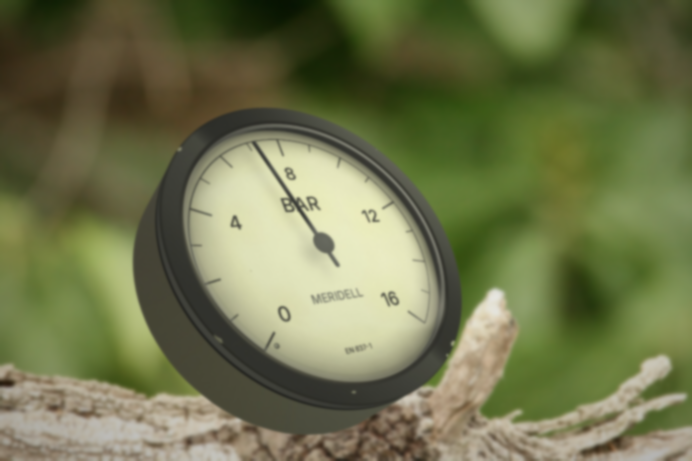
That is 7 bar
